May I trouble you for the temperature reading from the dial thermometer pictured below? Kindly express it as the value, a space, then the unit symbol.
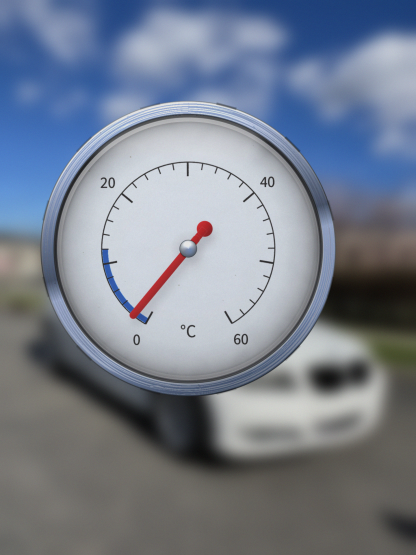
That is 2 °C
